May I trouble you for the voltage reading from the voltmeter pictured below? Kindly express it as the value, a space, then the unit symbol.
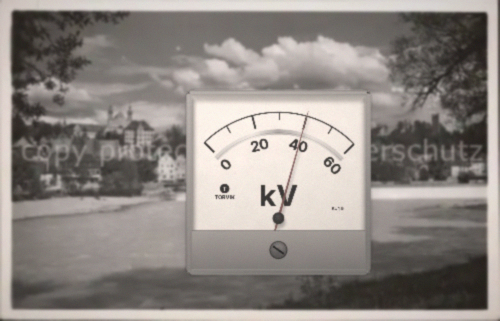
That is 40 kV
